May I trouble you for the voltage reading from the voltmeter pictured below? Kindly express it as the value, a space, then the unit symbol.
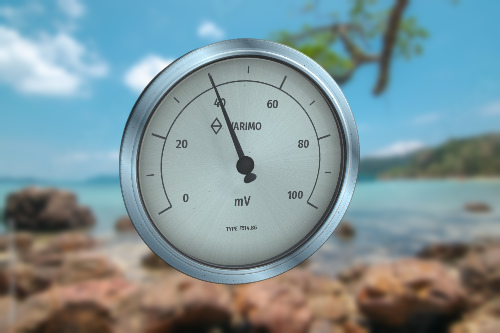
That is 40 mV
